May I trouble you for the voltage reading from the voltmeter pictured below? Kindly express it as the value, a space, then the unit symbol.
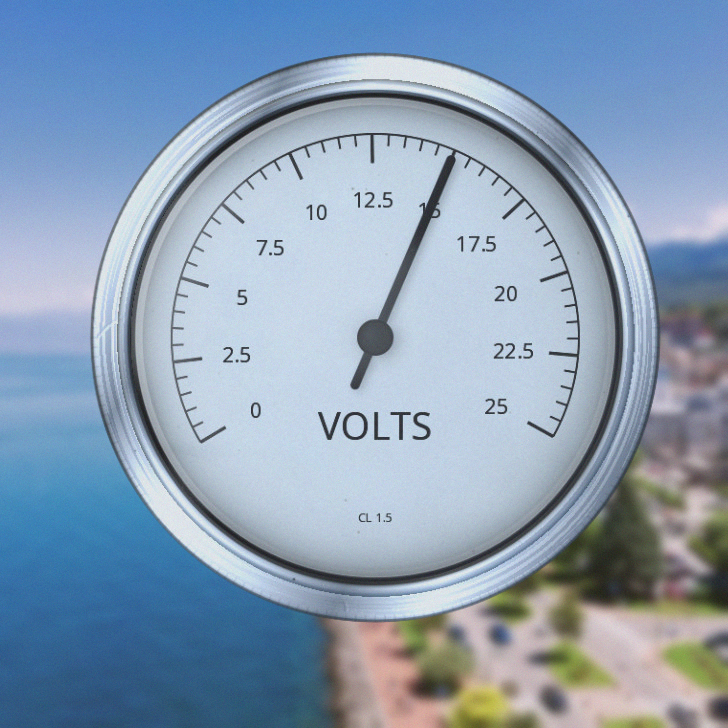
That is 15 V
